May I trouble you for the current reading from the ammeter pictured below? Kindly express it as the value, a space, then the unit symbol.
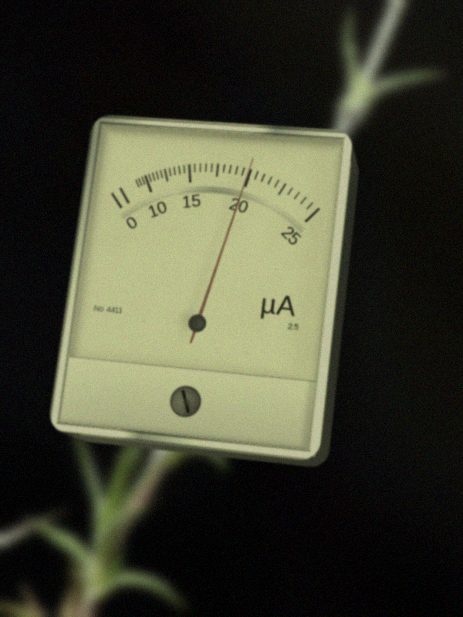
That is 20 µA
